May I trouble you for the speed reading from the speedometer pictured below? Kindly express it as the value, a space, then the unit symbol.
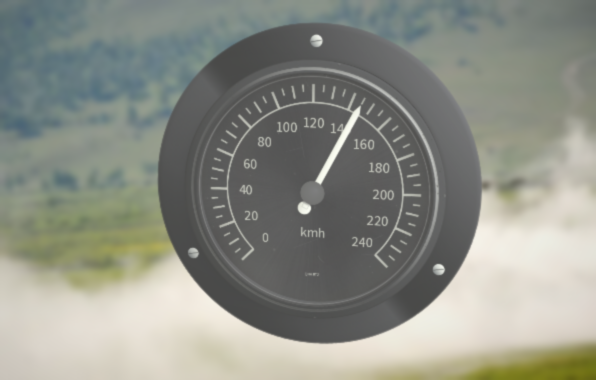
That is 145 km/h
